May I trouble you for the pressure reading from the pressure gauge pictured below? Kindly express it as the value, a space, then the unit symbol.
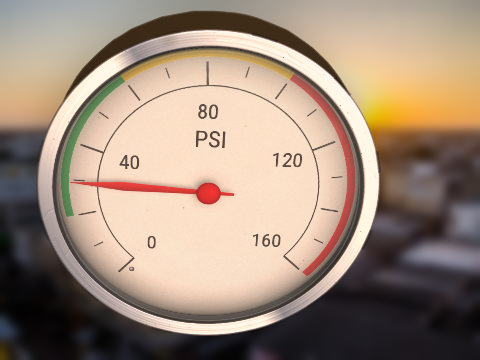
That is 30 psi
